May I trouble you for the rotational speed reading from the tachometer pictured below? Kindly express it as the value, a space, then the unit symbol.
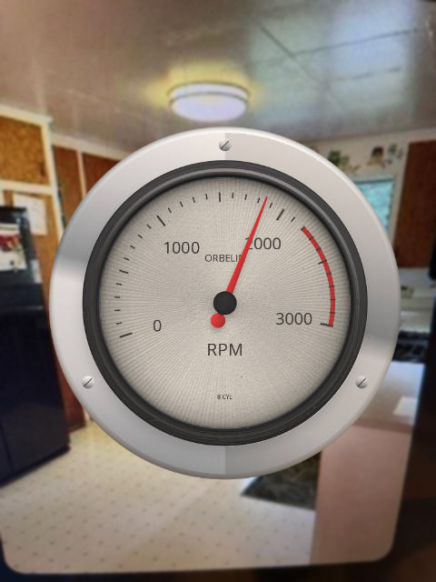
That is 1850 rpm
